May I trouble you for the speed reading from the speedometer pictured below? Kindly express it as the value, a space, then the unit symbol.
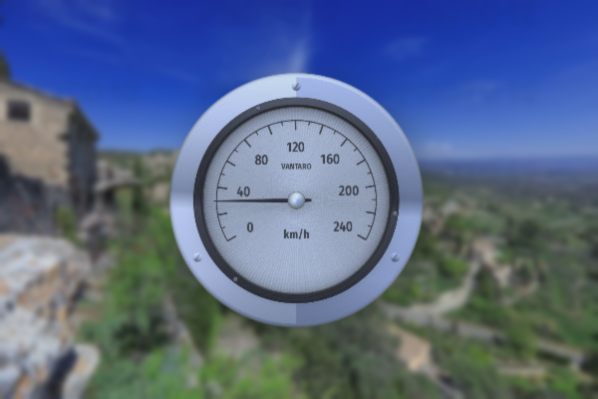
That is 30 km/h
